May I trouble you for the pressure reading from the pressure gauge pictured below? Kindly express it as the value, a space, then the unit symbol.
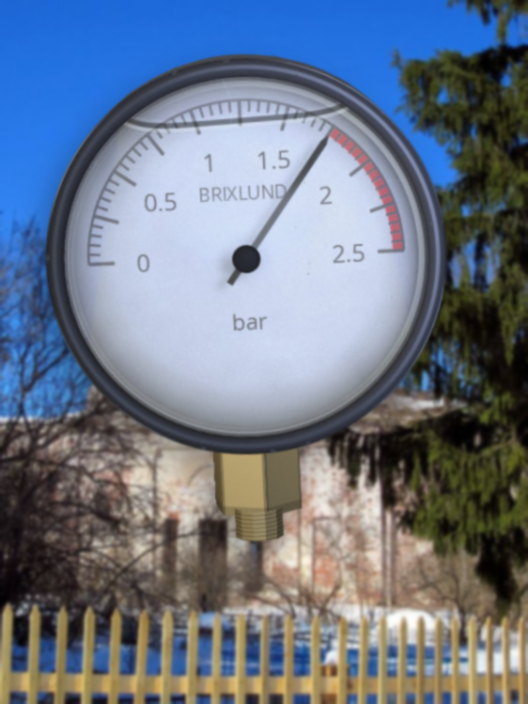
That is 1.75 bar
